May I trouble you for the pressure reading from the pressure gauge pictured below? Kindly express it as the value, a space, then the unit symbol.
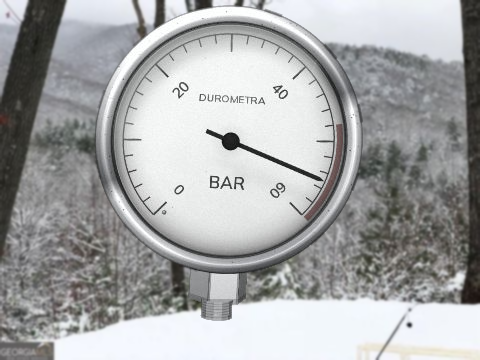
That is 55 bar
